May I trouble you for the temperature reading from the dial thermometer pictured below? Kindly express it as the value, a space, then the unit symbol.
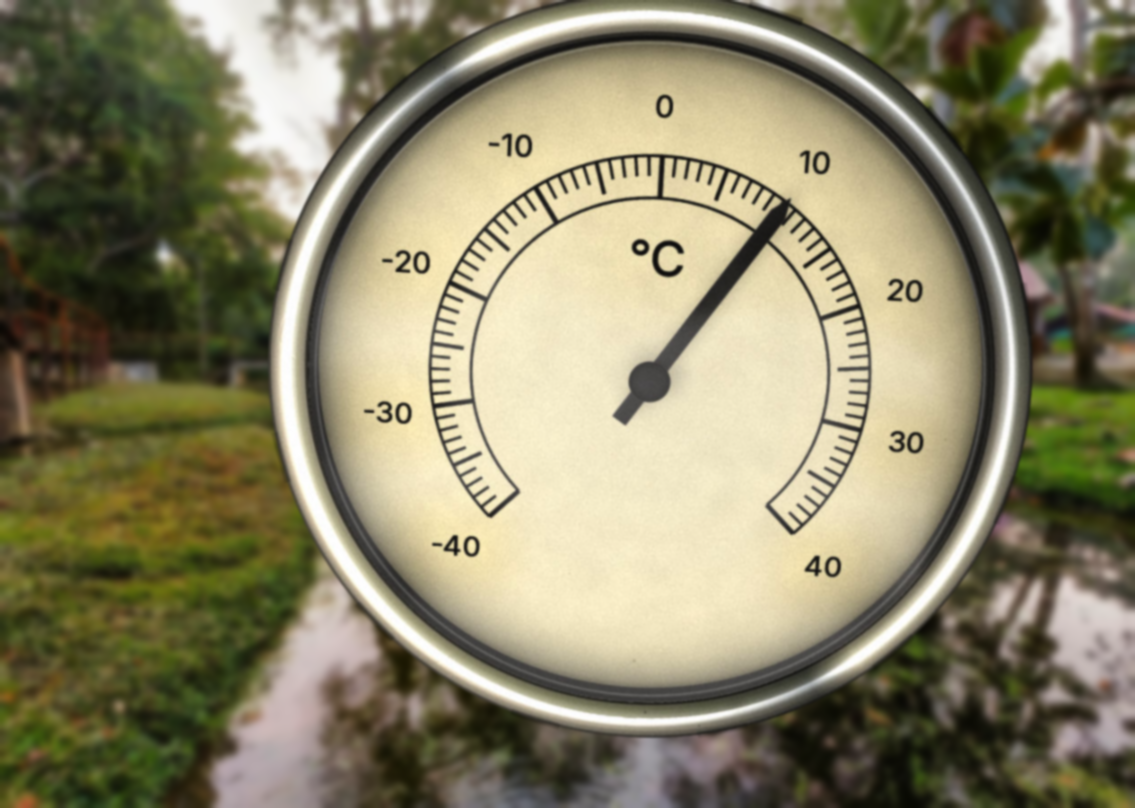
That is 10 °C
